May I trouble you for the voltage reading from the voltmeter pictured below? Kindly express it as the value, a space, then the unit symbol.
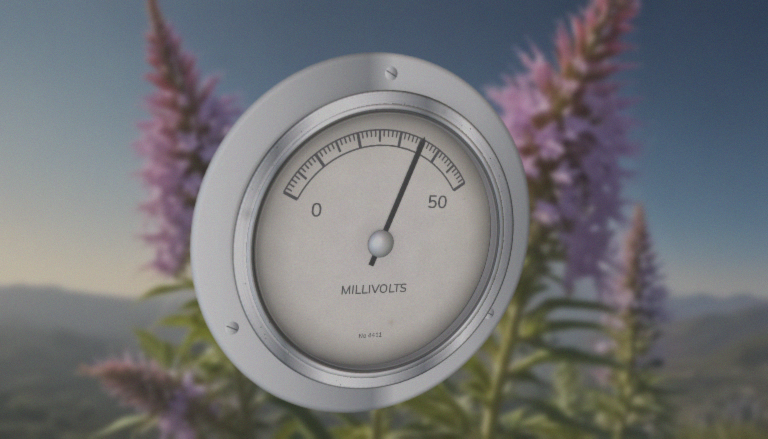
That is 35 mV
